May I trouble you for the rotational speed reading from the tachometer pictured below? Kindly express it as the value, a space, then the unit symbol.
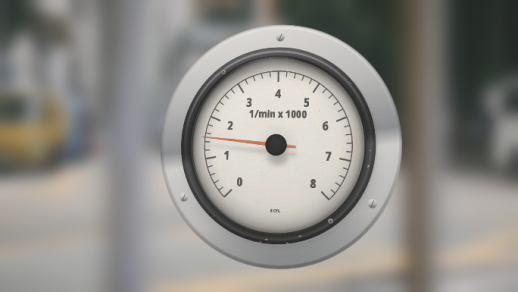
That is 1500 rpm
